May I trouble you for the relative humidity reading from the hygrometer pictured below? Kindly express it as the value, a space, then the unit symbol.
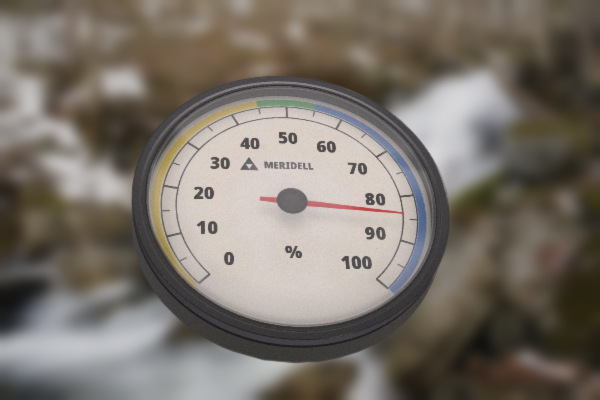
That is 85 %
